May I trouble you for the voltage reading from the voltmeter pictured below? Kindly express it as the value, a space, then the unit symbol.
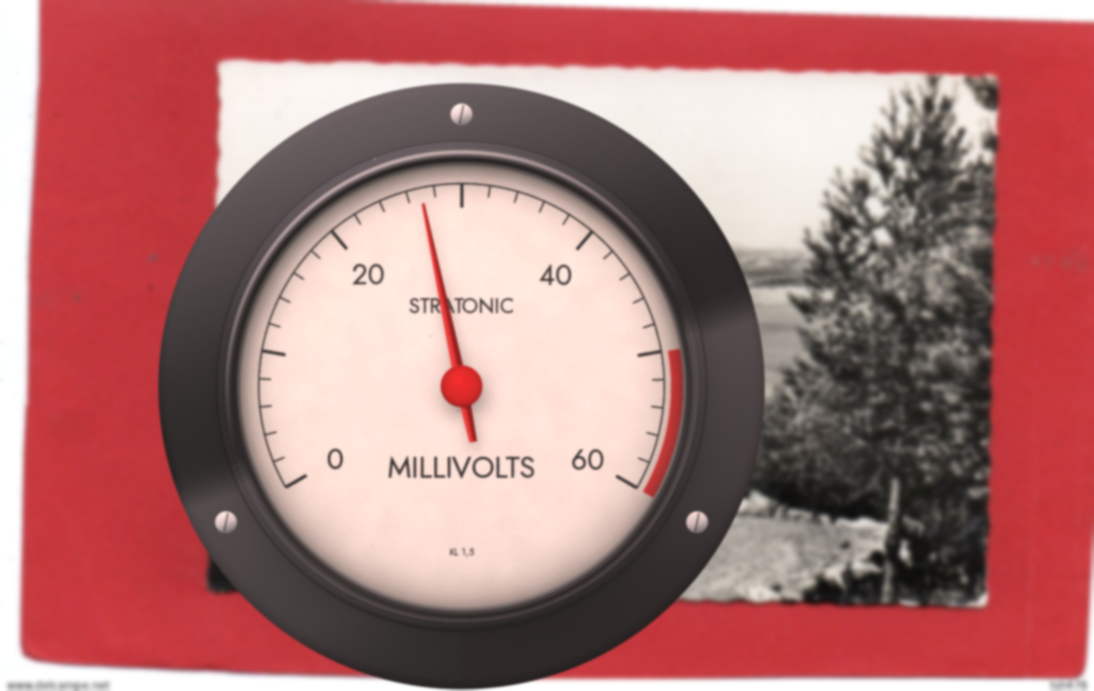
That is 27 mV
